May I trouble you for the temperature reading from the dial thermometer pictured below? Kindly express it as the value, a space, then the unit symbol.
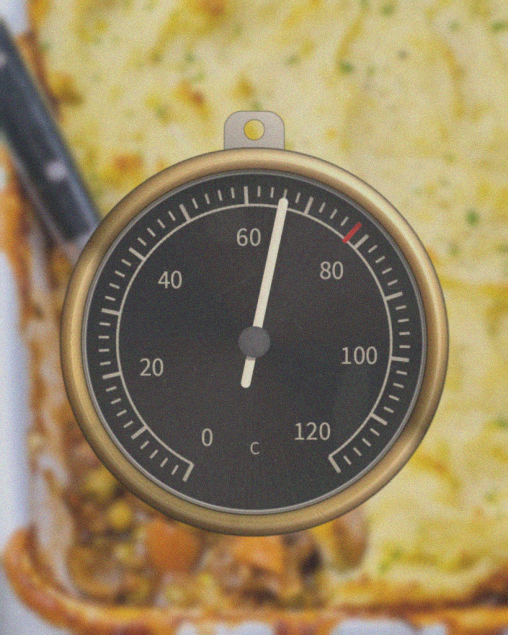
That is 66 °C
